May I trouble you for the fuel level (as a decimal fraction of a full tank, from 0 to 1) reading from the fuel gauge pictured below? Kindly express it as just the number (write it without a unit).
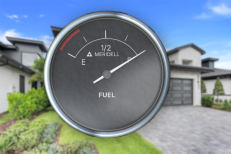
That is 1
